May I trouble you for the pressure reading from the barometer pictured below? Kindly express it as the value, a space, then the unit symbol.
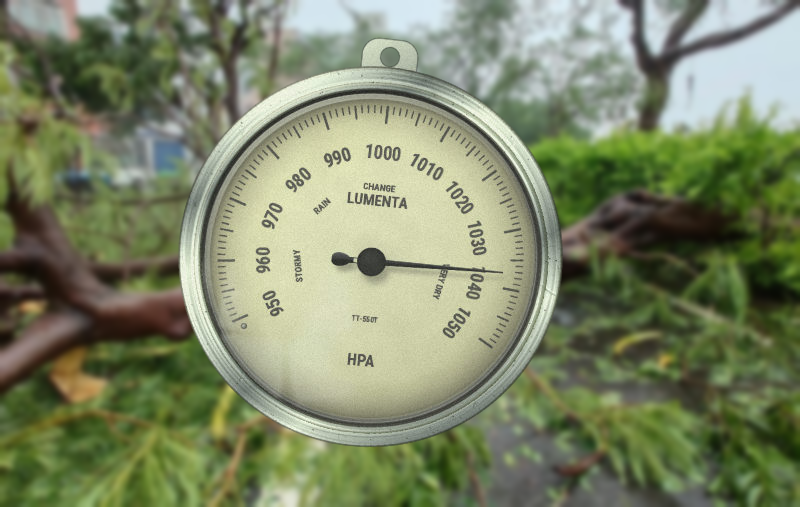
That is 1037 hPa
